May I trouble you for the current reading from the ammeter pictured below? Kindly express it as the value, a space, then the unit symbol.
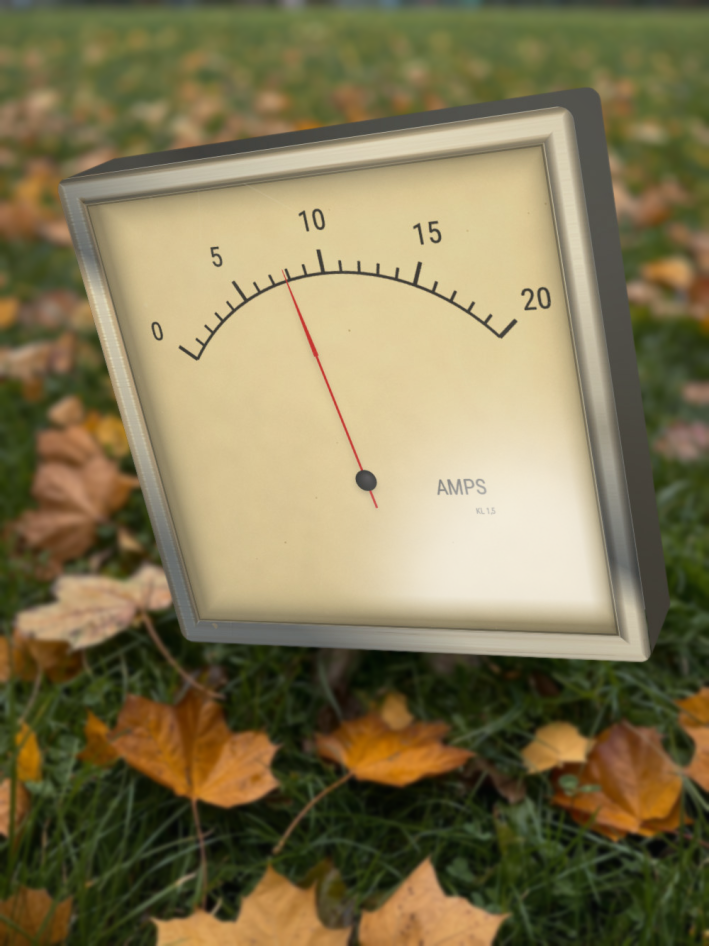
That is 8 A
